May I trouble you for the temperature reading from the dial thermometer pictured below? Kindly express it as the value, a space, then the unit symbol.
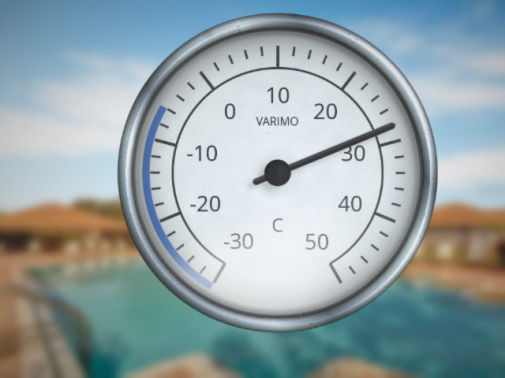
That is 28 °C
